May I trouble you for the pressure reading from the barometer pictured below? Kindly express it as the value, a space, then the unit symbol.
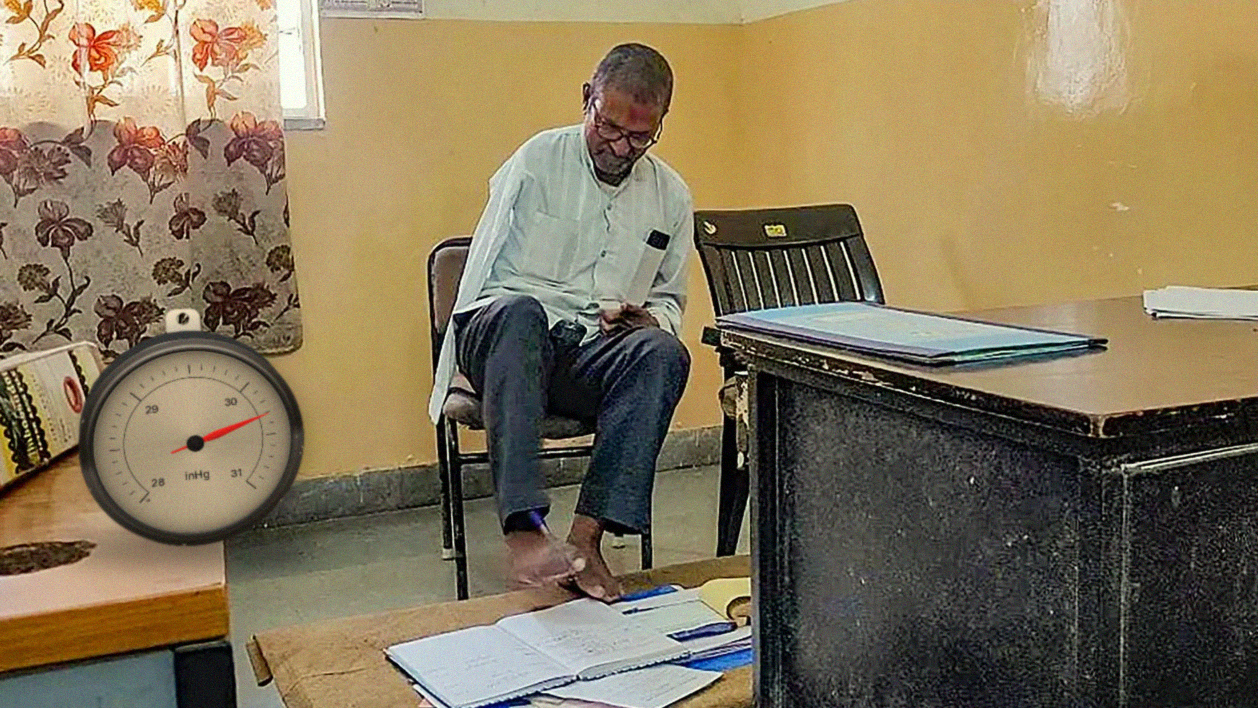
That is 30.3 inHg
